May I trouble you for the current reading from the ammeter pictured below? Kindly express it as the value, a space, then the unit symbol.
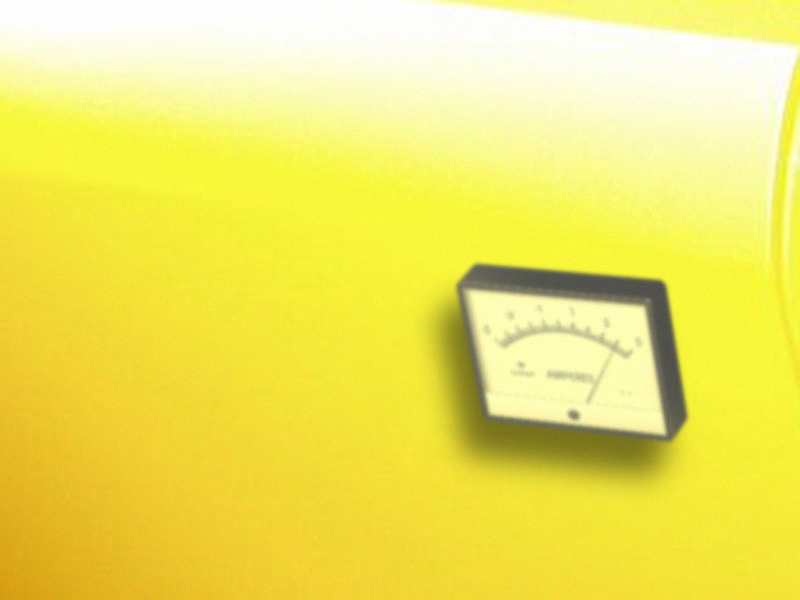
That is 4 A
